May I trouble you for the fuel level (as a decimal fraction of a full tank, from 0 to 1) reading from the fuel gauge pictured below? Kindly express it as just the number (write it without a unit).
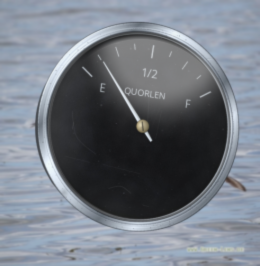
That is 0.125
